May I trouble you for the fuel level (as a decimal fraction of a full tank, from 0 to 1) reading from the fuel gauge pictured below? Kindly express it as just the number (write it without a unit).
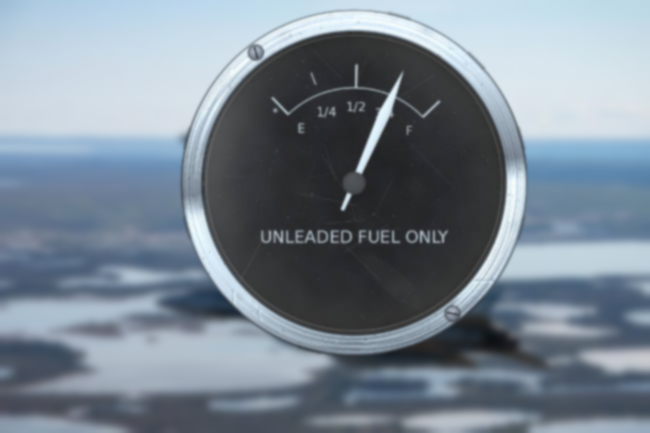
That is 0.75
